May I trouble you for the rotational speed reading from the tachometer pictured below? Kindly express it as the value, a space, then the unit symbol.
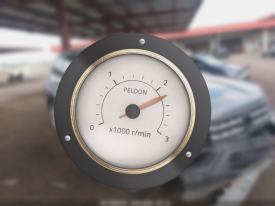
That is 2200 rpm
